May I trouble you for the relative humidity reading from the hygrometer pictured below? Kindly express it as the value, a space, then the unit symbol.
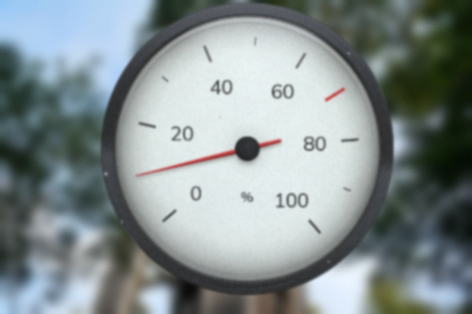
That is 10 %
